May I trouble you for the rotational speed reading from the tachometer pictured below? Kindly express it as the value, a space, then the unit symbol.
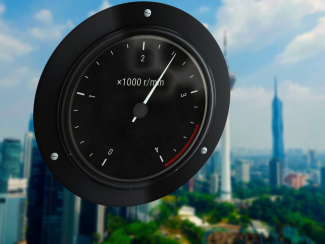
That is 2400 rpm
